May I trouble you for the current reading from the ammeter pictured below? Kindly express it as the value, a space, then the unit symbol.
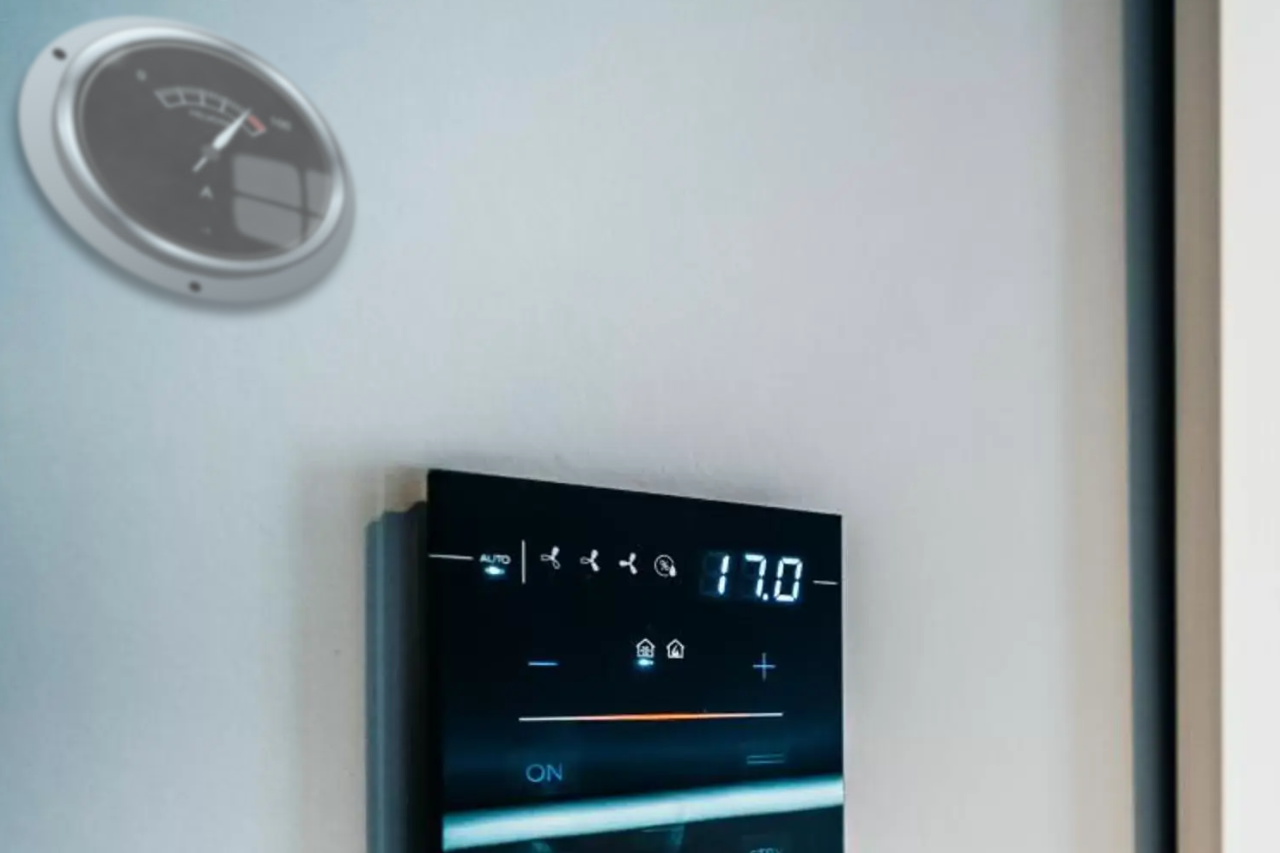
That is 80 A
